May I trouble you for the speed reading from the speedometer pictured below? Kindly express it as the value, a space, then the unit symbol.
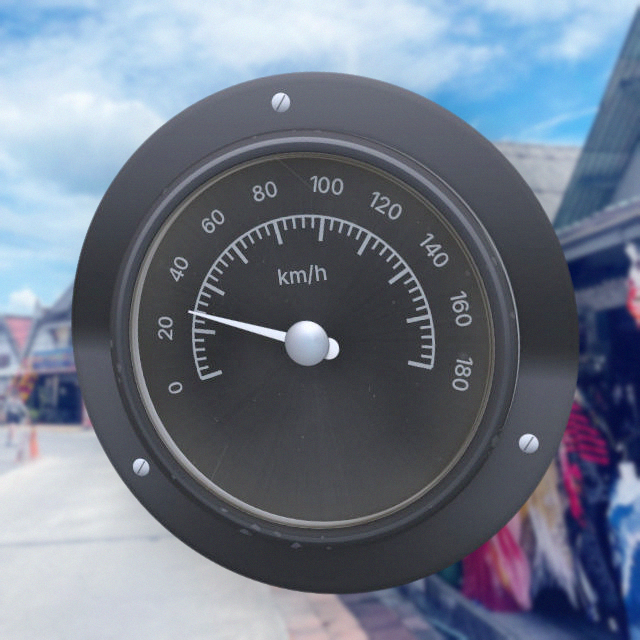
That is 28 km/h
